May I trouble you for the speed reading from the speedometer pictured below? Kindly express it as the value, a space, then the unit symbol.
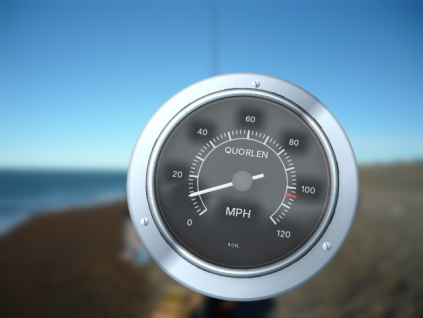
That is 10 mph
